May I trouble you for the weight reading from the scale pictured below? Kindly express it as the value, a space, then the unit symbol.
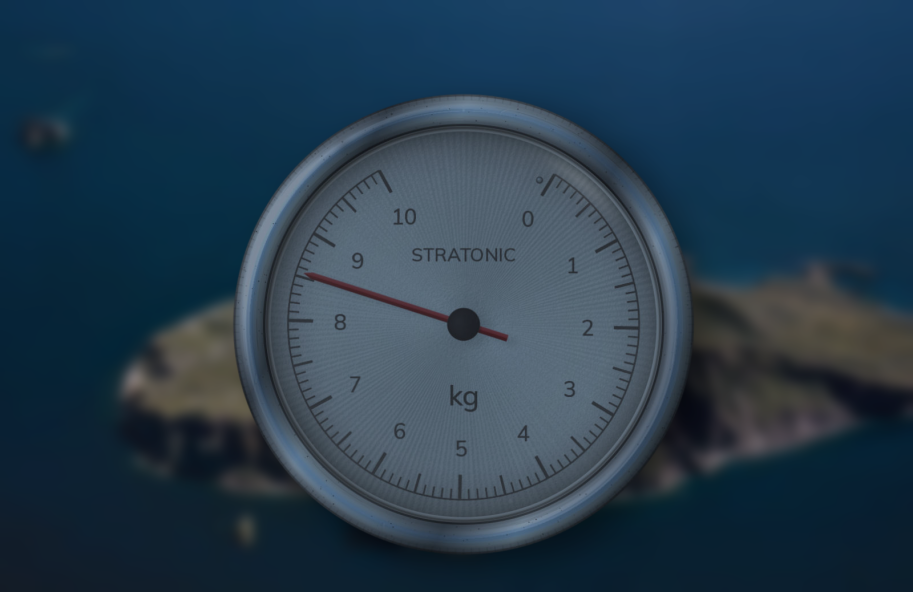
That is 8.55 kg
